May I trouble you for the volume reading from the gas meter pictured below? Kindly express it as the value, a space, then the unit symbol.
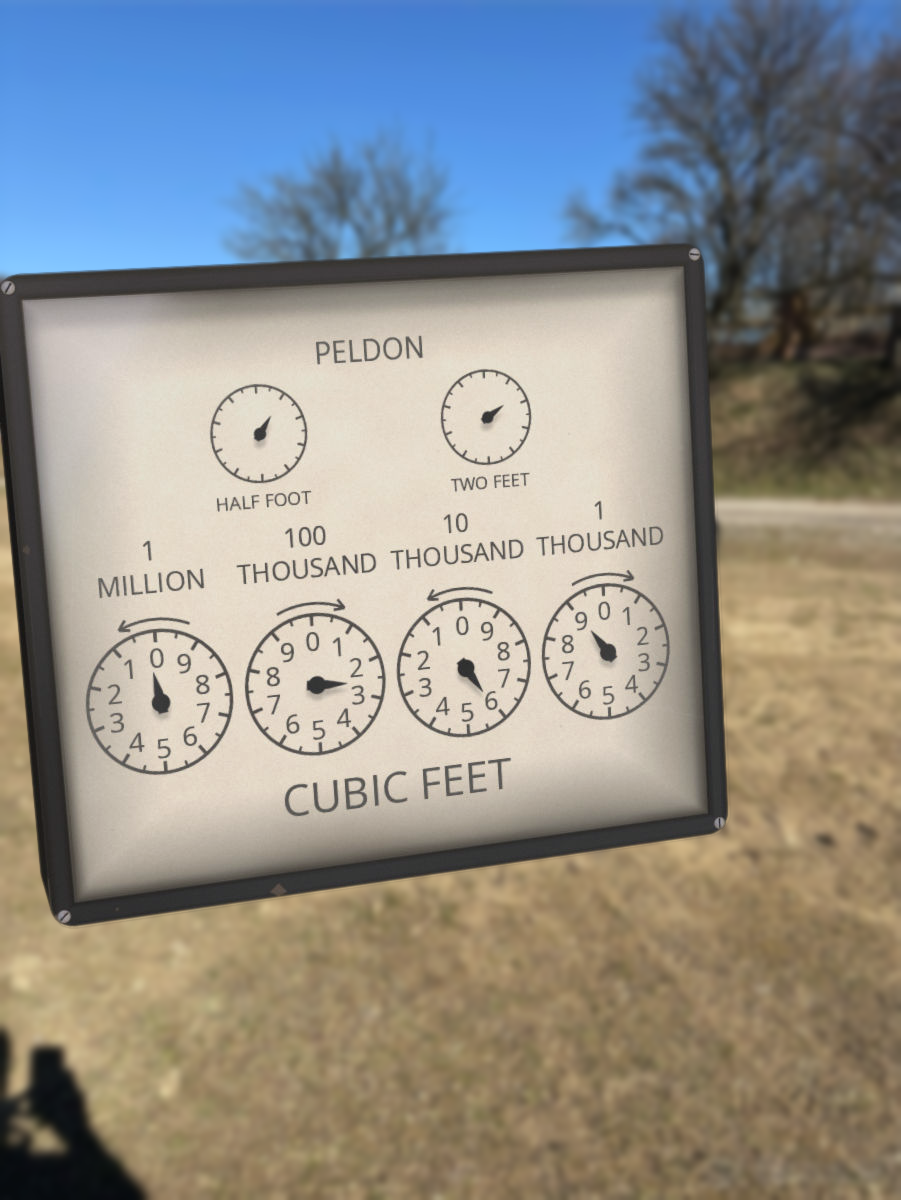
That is 25900 ft³
